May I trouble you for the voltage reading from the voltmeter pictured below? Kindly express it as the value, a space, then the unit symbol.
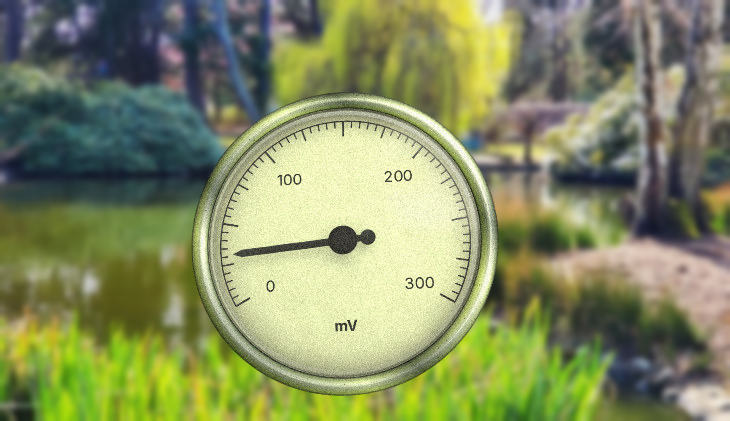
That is 30 mV
